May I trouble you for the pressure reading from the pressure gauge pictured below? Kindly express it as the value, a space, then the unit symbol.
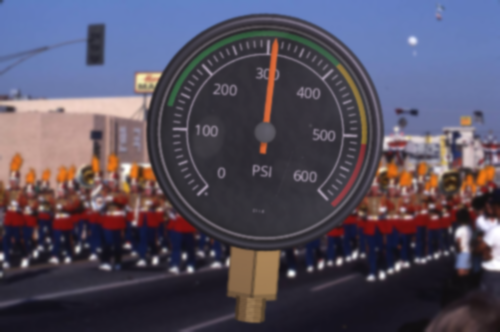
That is 310 psi
